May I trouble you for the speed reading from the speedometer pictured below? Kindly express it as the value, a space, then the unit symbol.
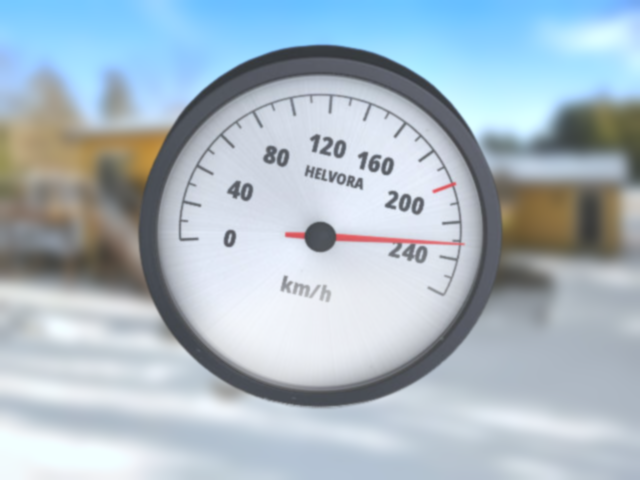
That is 230 km/h
